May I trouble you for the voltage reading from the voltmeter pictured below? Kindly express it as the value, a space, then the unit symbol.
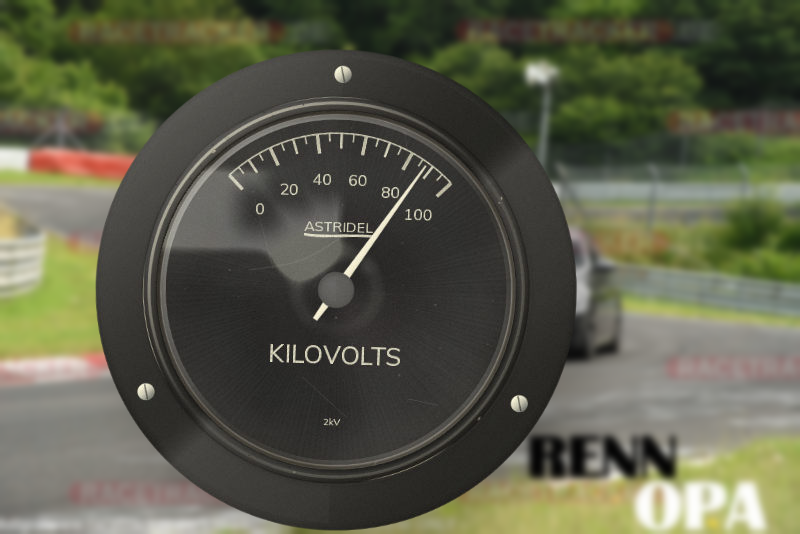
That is 87.5 kV
